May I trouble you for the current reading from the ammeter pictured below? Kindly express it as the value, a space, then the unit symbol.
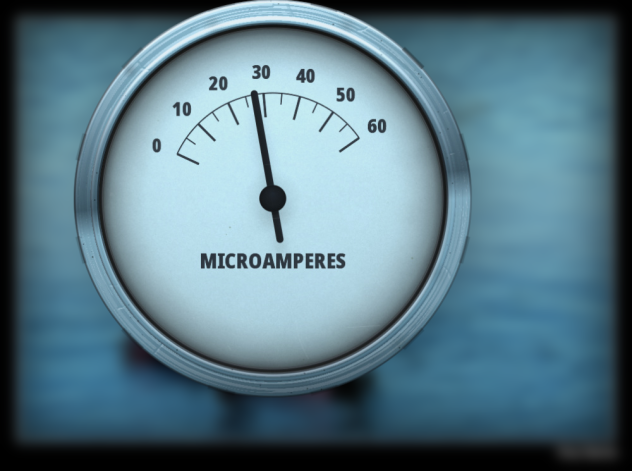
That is 27.5 µA
